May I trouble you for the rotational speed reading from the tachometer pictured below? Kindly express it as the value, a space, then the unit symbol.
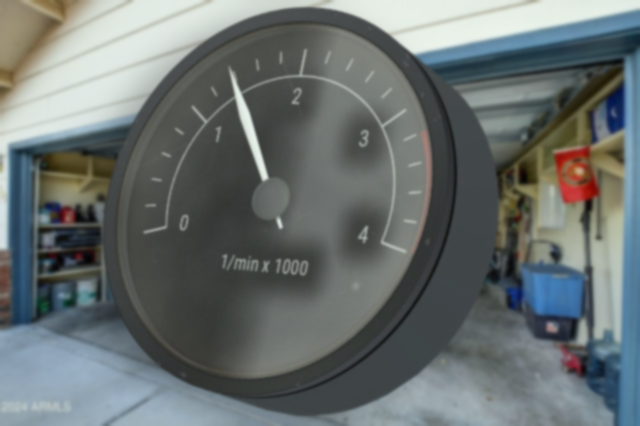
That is 1400 rpm
